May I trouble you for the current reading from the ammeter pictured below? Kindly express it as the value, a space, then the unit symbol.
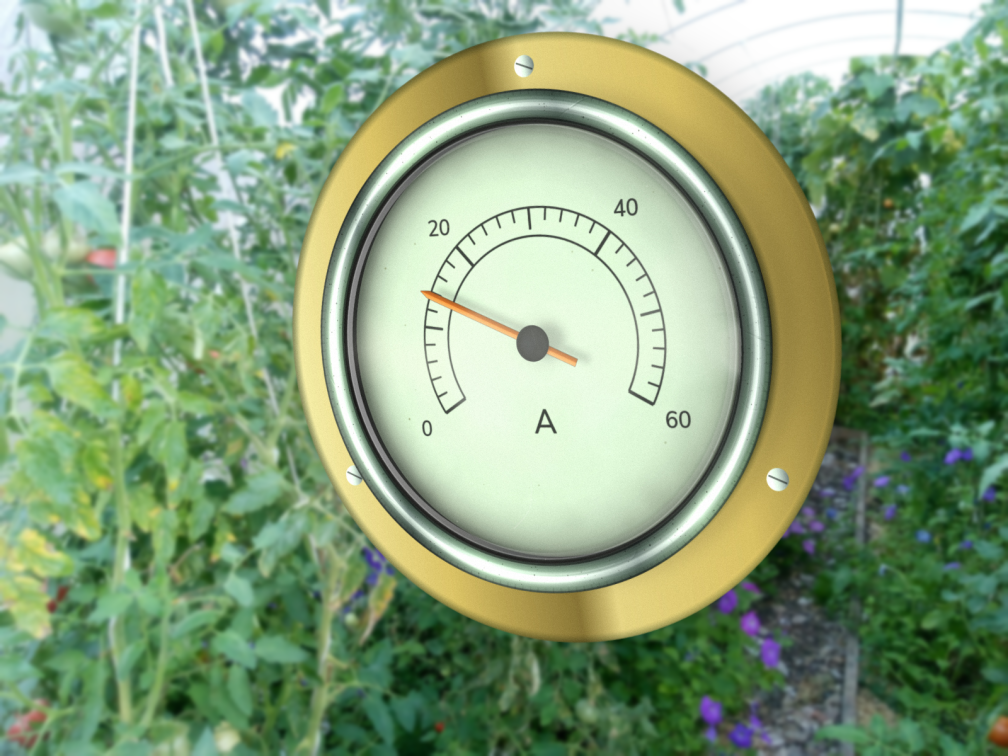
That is 14 A
